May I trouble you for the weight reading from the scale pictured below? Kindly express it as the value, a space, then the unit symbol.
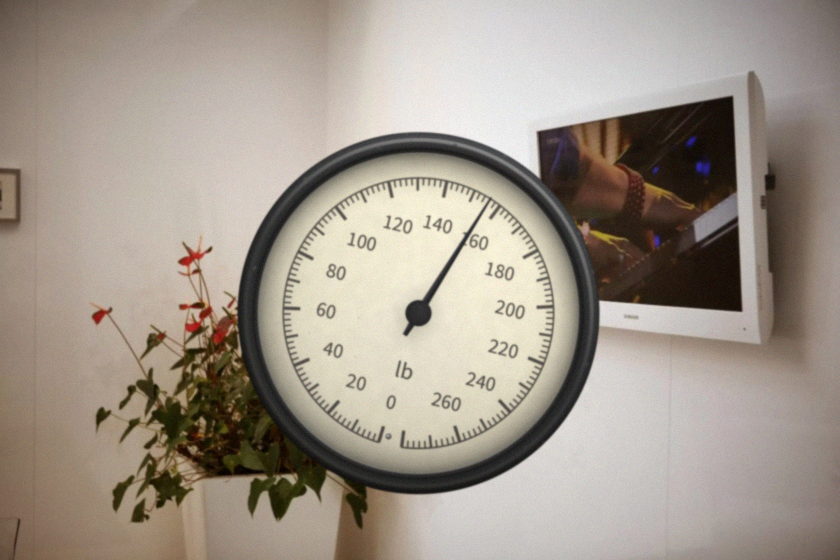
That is 156 lb
